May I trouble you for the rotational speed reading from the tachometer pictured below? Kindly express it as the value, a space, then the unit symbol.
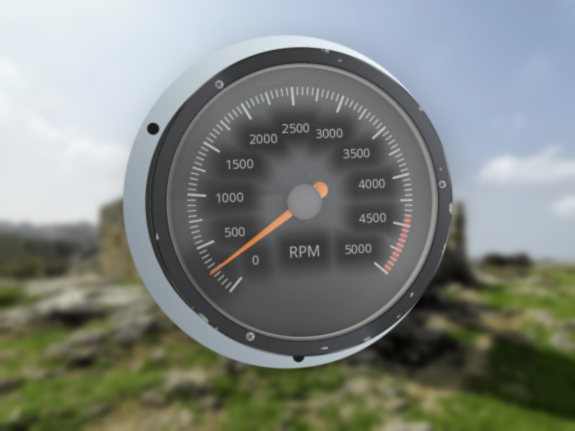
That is 250 rpm
